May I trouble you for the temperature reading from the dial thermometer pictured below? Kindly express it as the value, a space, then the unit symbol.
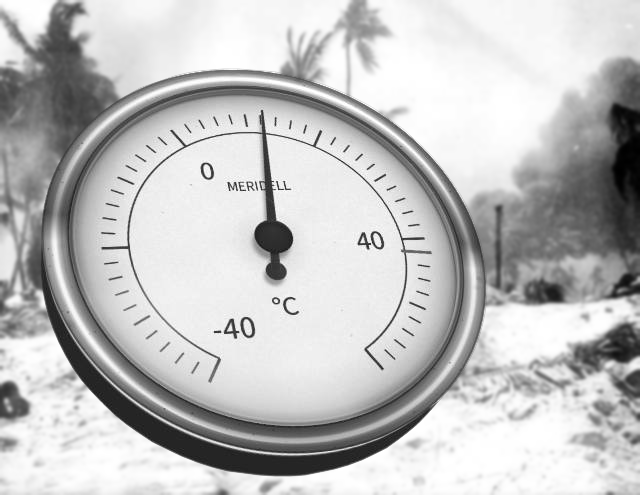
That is 12 °C
